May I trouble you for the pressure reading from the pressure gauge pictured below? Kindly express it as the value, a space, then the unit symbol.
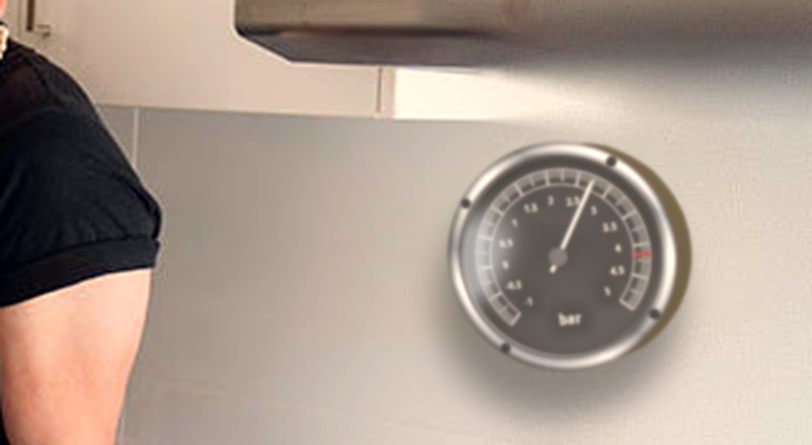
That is 2.75 bar
